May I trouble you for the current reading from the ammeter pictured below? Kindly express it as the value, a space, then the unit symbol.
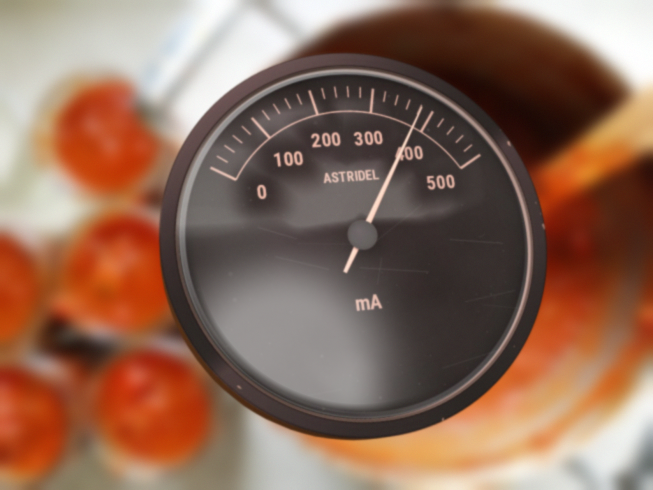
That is 380 mA
